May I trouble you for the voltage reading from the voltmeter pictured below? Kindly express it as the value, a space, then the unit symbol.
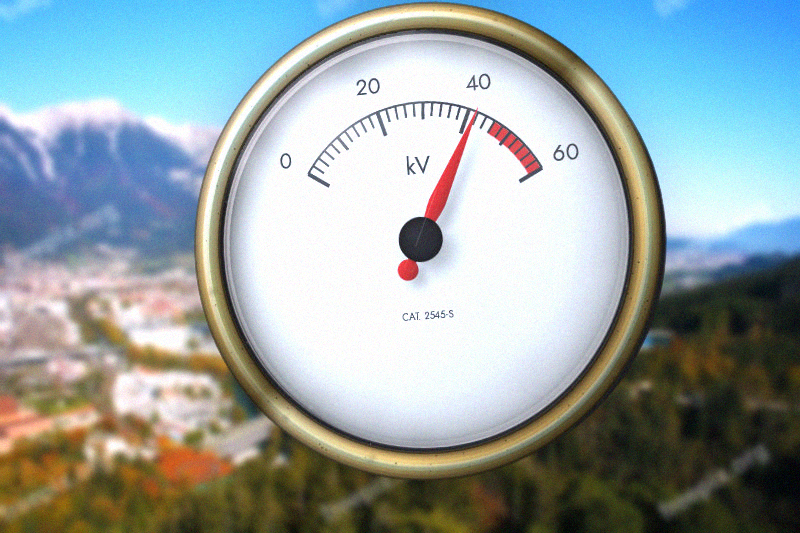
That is 42 kV
